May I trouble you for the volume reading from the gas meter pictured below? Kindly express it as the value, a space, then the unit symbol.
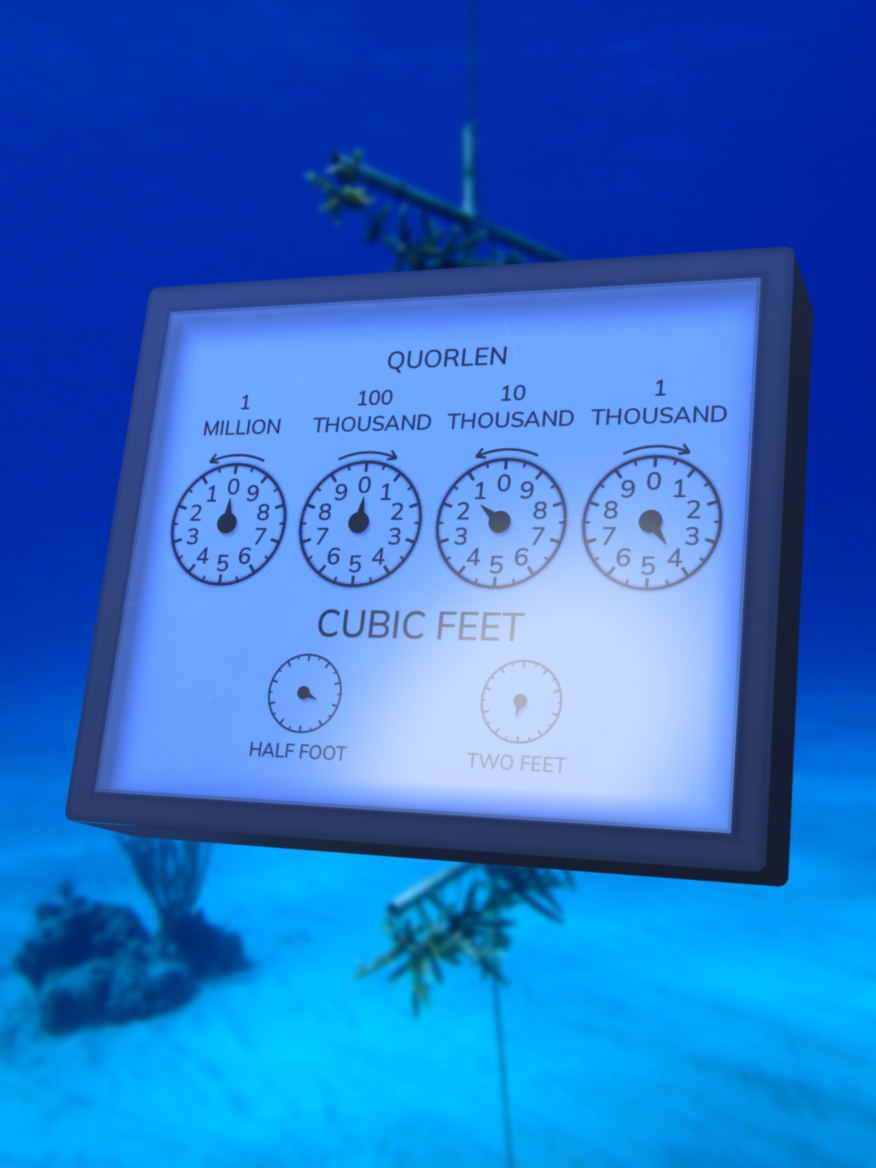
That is 1400 ft³
